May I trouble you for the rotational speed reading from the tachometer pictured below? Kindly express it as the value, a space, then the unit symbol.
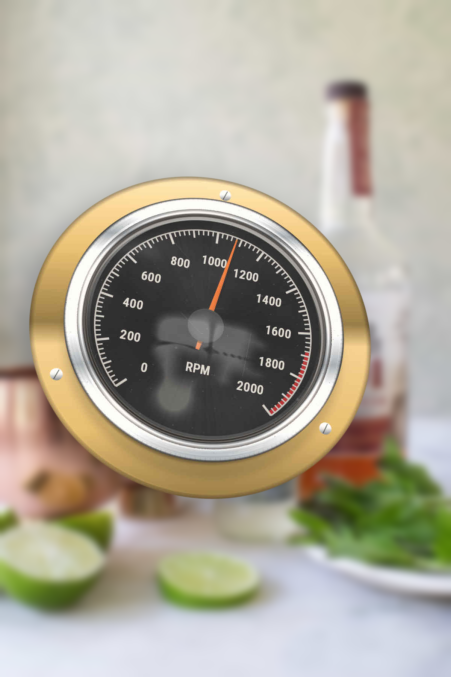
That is 1080 rpm
